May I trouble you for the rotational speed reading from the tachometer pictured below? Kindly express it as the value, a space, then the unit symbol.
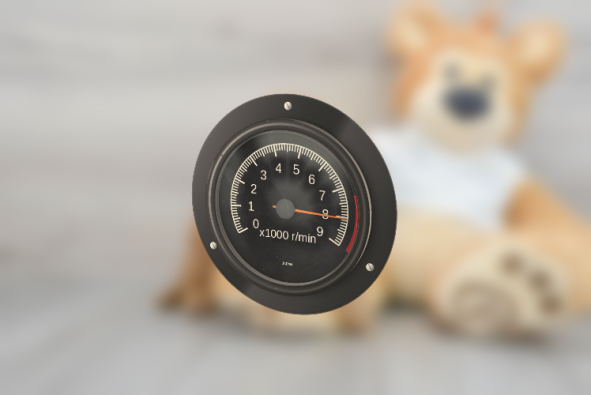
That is 8000 rpm
